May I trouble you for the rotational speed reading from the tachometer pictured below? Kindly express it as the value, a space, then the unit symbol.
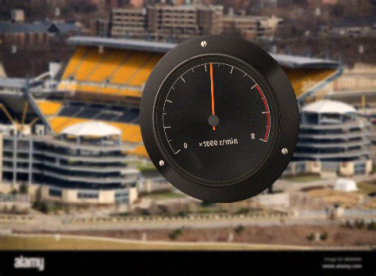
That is 4250 rpm
